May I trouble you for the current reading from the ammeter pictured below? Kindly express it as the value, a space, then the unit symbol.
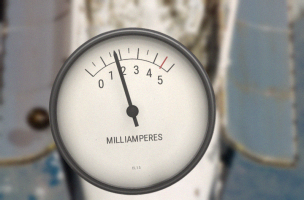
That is 1.75 mA
